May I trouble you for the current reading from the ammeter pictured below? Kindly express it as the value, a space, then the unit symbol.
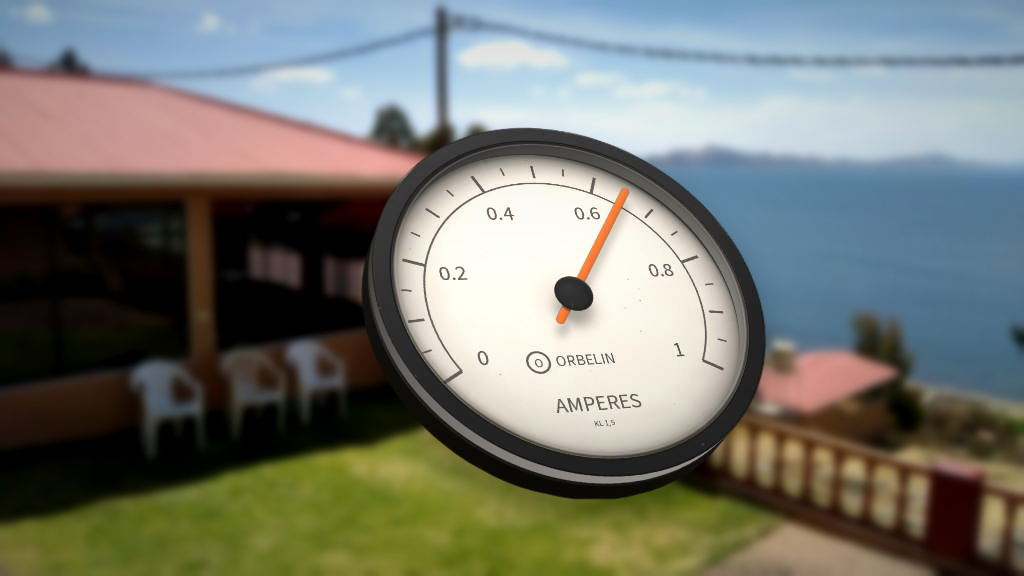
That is 0.65 A
